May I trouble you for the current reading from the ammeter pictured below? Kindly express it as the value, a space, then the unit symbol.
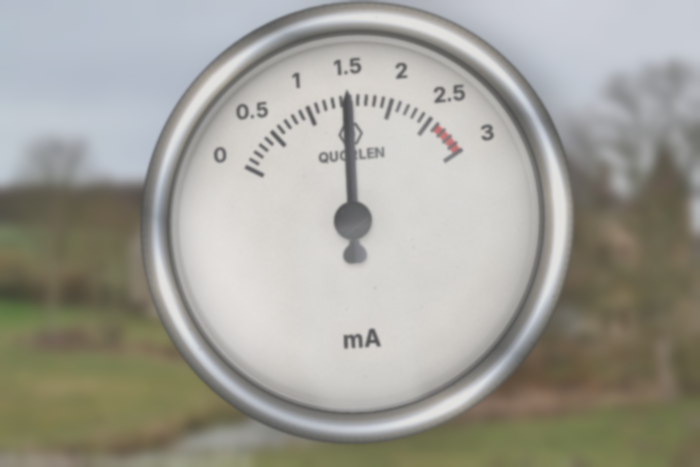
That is 1.5 mA
